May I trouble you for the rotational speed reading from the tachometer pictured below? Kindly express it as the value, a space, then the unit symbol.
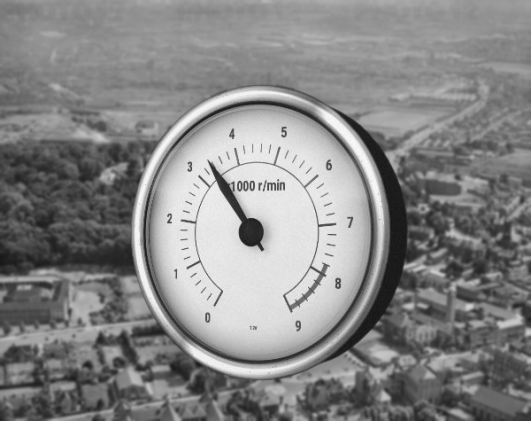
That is 3400 rpm
